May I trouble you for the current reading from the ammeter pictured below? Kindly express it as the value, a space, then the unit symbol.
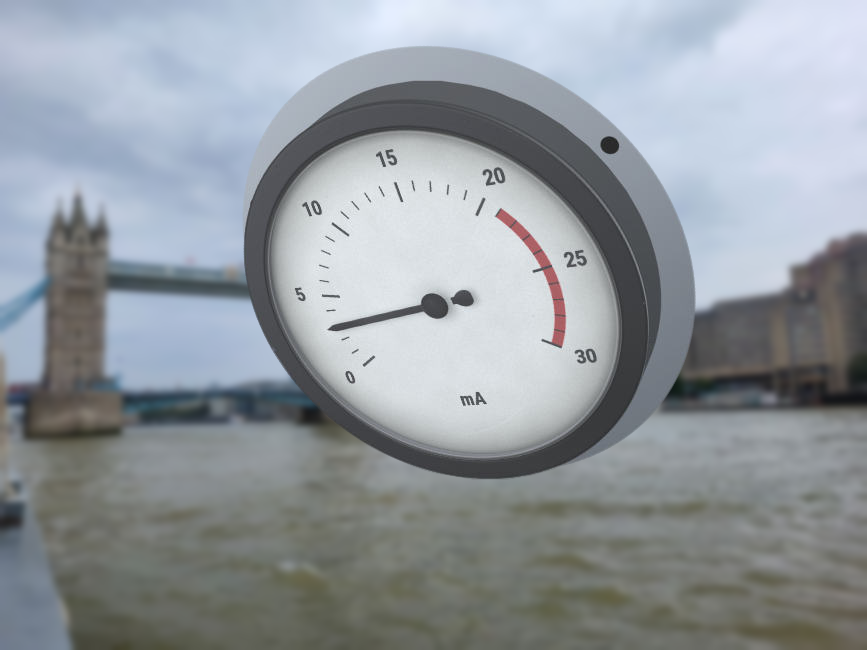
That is 3 mA
